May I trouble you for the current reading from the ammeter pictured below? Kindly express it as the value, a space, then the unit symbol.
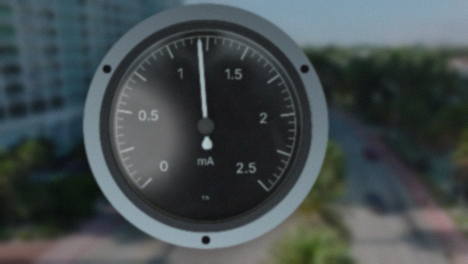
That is 1.2 mA
